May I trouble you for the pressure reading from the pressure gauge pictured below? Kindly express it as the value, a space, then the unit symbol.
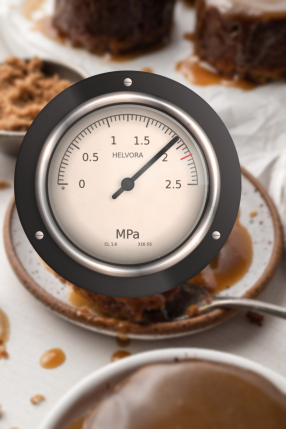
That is 1.9 MPa
